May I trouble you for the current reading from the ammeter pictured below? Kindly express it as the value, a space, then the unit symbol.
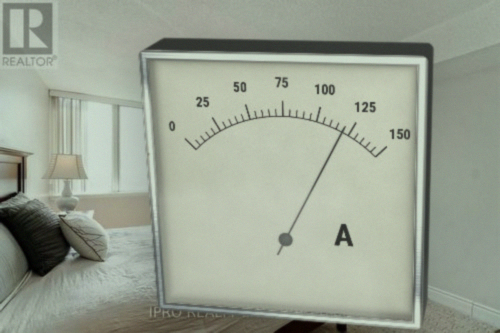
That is 120 A
